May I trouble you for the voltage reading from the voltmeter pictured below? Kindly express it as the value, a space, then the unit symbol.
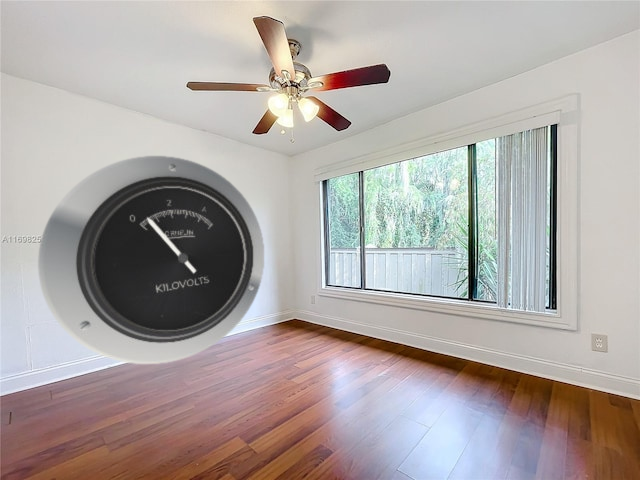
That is 0.5 kV
